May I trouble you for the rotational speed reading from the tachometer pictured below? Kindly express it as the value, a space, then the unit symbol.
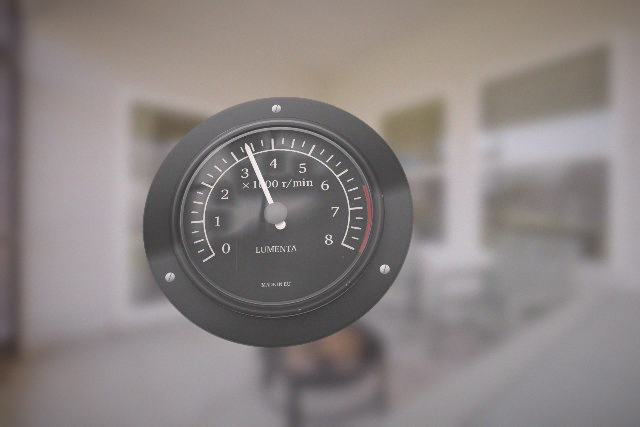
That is 3375 rpm
